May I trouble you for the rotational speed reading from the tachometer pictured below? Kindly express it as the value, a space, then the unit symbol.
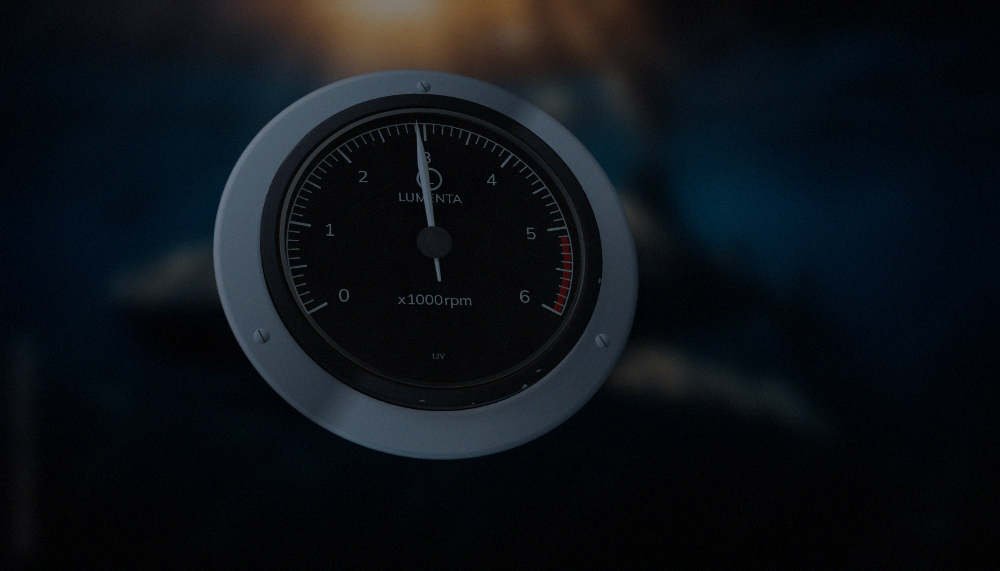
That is 2900 rpm
